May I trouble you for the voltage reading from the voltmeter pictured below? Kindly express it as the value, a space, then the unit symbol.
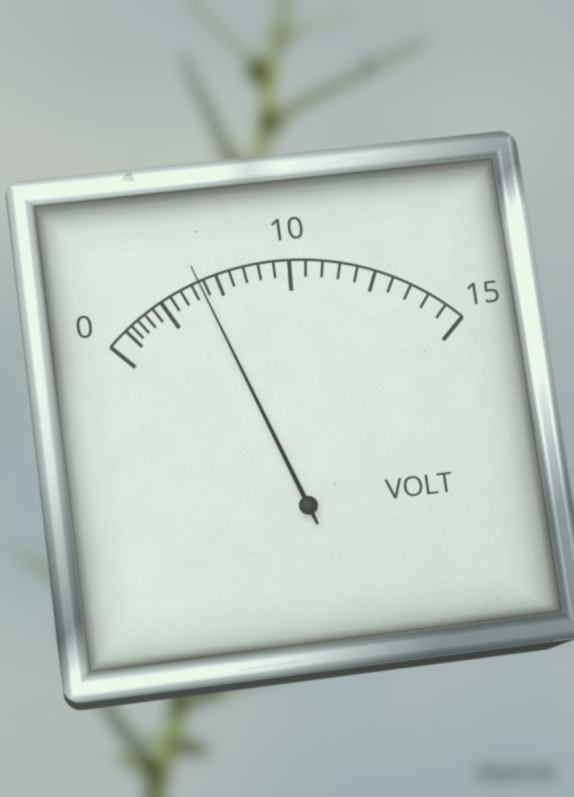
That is 6.75 V
